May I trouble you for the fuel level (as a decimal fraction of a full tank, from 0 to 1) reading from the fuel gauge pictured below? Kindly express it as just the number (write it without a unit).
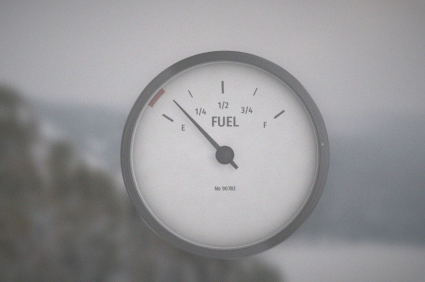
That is 0.125
